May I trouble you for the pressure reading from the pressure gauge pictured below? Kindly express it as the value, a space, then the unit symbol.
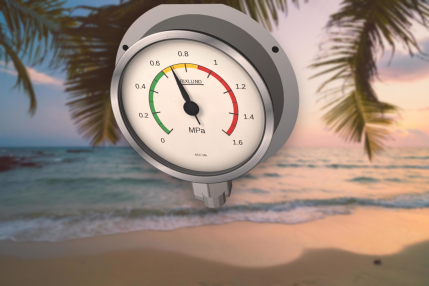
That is 0.7 MPa
